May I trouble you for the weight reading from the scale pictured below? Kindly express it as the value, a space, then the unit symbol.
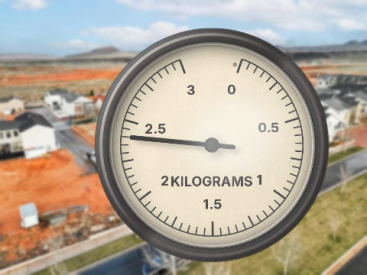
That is 2.4 kg
